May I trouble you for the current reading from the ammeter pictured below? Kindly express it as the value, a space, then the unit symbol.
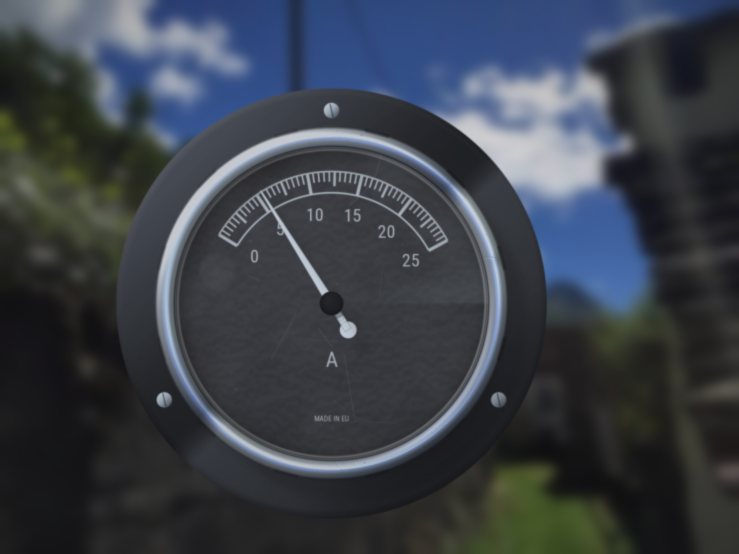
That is 5.5 A
